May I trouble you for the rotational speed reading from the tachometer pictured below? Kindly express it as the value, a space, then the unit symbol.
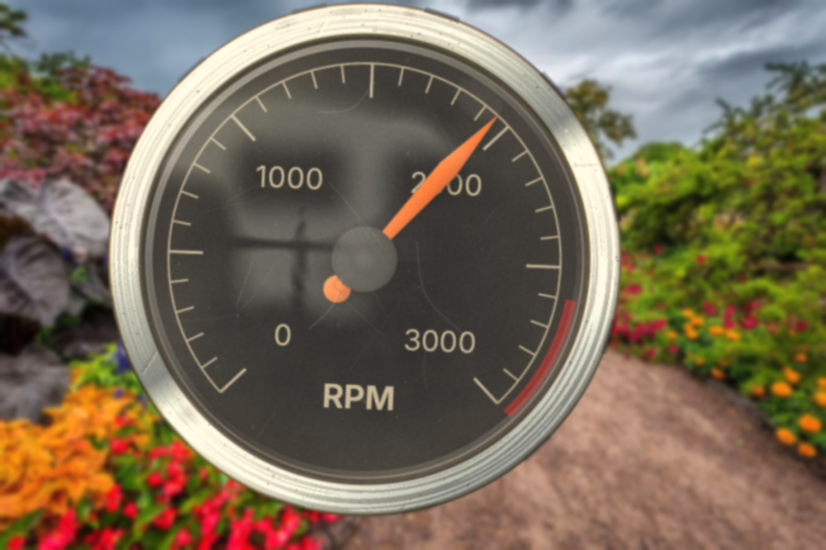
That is 1950 rpm
